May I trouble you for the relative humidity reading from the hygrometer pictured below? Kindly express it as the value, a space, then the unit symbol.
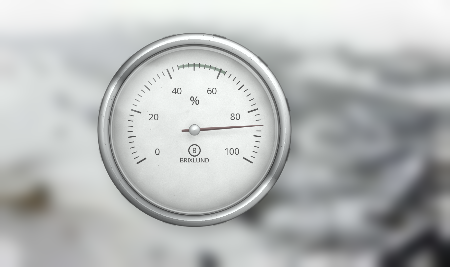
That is 86 %
